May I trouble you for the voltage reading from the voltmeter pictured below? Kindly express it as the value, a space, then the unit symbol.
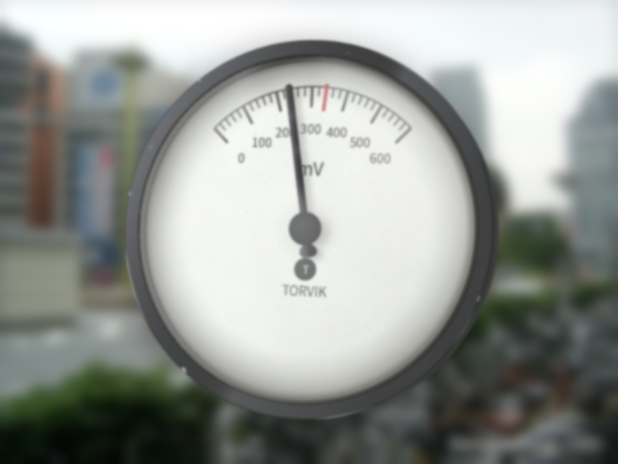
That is 240 mV
